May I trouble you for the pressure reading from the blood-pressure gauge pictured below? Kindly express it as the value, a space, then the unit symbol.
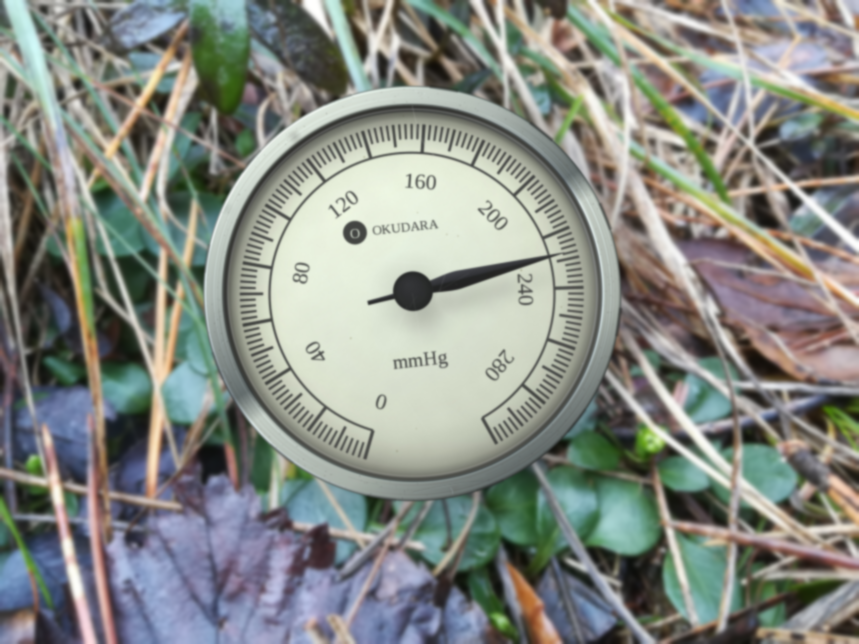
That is 228 mmHg
